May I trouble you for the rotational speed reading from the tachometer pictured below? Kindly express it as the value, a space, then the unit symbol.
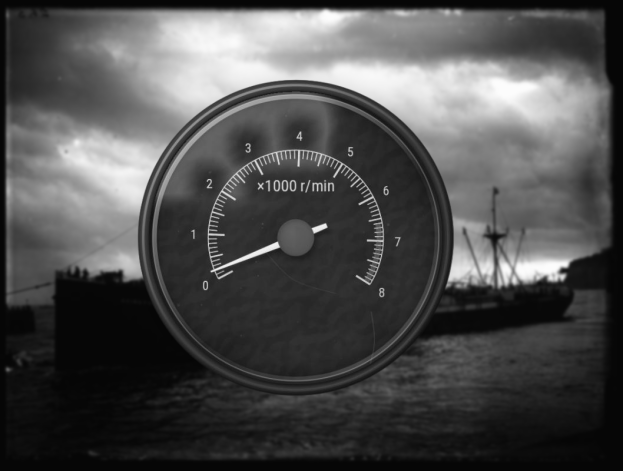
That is 200 rpm
